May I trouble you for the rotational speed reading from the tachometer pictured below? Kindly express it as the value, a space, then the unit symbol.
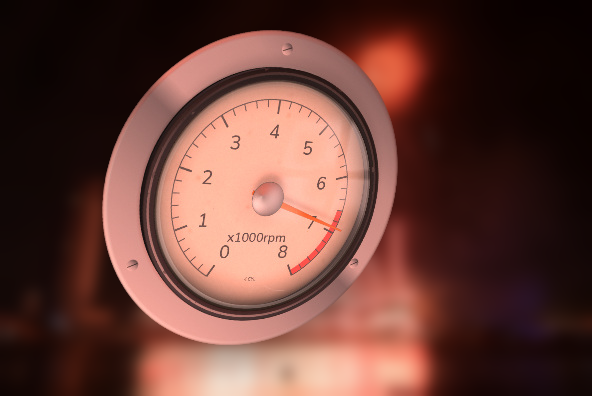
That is 6900 rpm
